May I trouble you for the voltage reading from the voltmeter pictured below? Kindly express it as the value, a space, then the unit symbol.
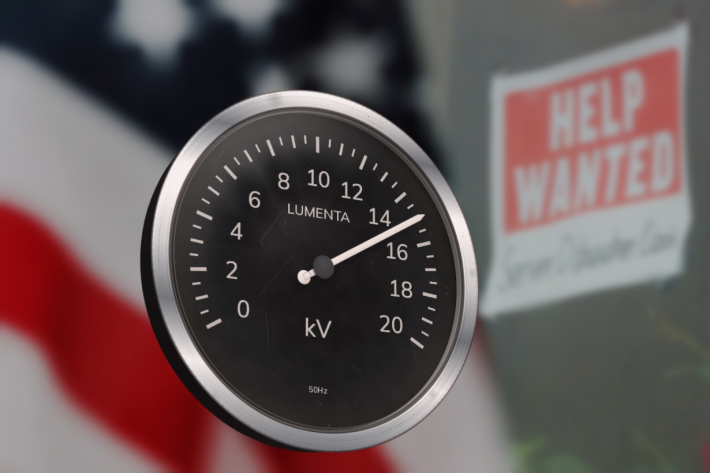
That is 15 kV
